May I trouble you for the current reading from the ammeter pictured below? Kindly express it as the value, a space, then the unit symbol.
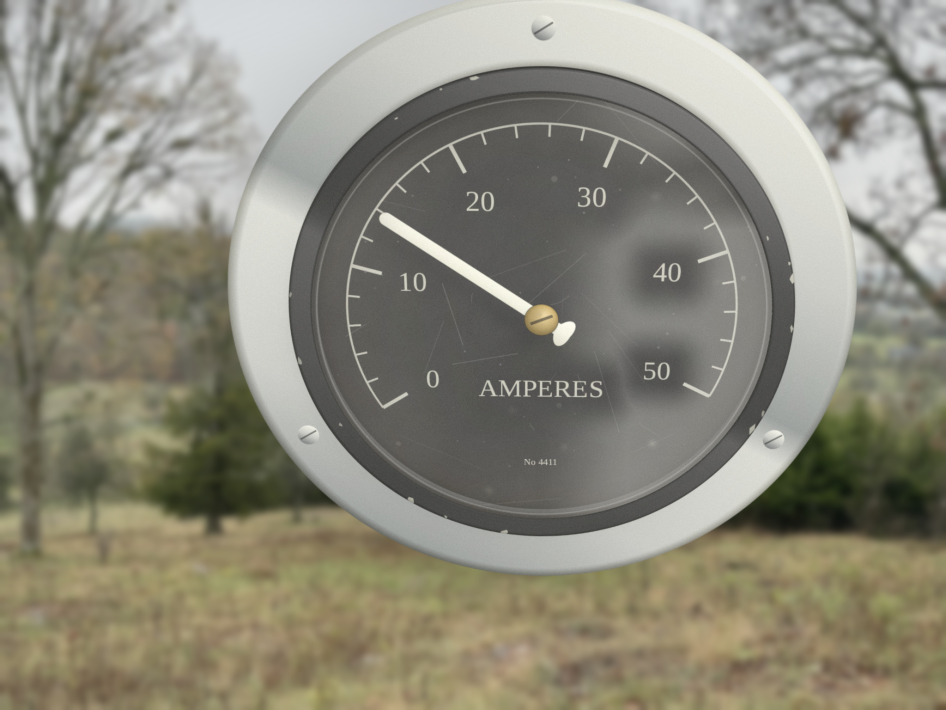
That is 14 A
